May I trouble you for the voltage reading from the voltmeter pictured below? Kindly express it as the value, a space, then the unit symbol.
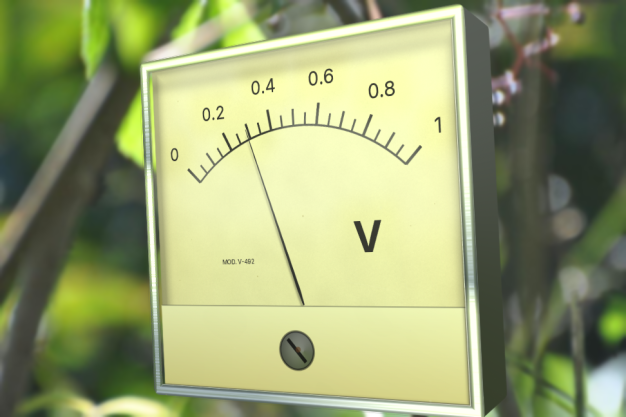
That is 0.3 V
